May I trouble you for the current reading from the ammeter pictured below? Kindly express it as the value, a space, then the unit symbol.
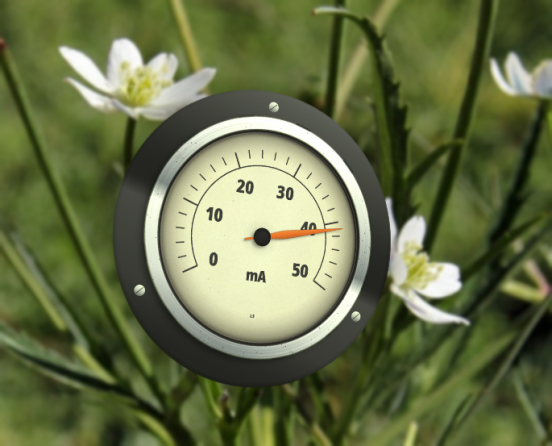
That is 41 mA
